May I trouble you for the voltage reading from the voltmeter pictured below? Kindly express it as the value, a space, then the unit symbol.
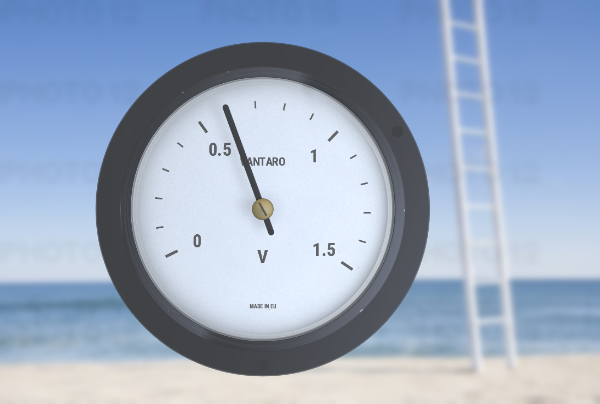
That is 0.6 V
